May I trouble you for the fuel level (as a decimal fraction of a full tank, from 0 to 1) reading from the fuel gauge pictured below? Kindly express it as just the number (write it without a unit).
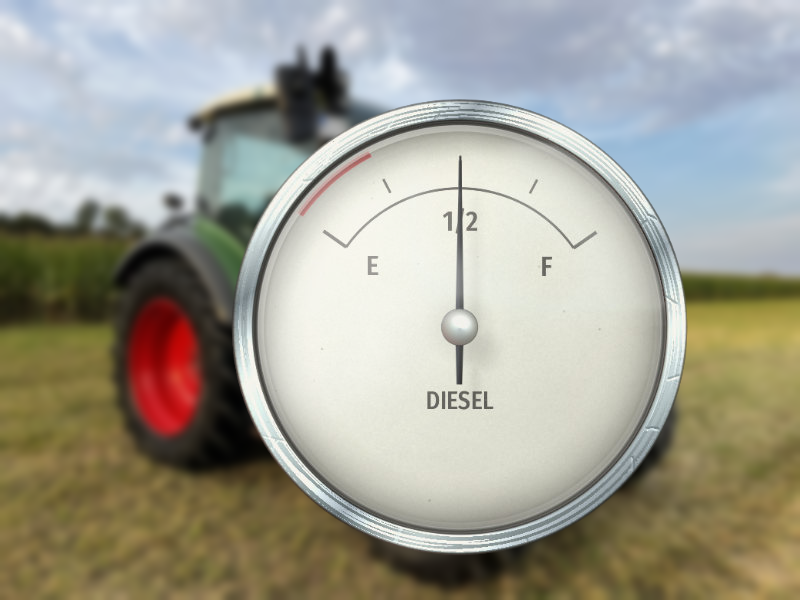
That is 0.5
